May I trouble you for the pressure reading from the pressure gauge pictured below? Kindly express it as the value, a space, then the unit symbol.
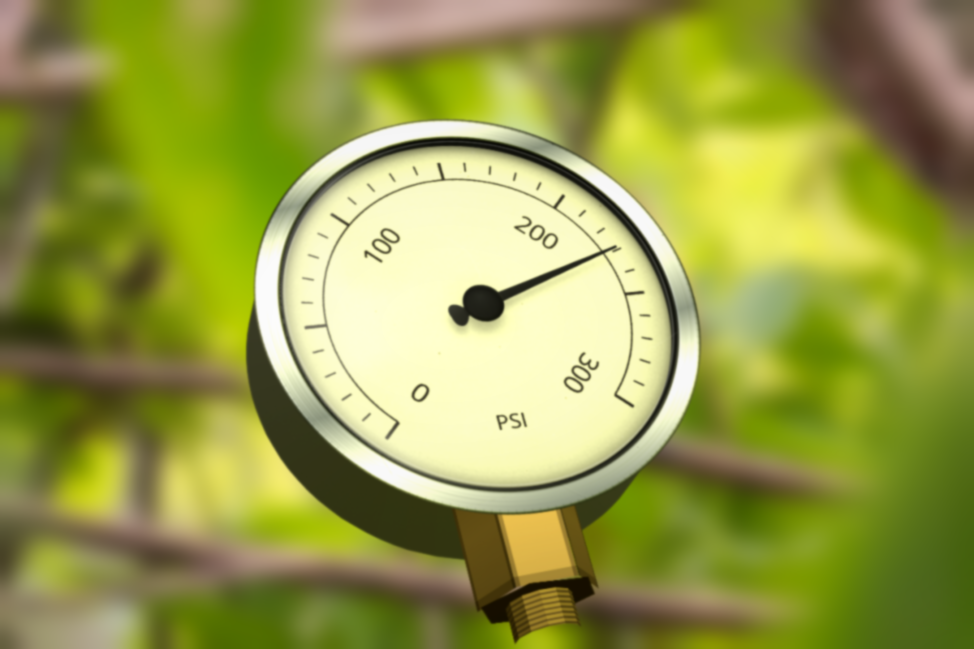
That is 230 psi
